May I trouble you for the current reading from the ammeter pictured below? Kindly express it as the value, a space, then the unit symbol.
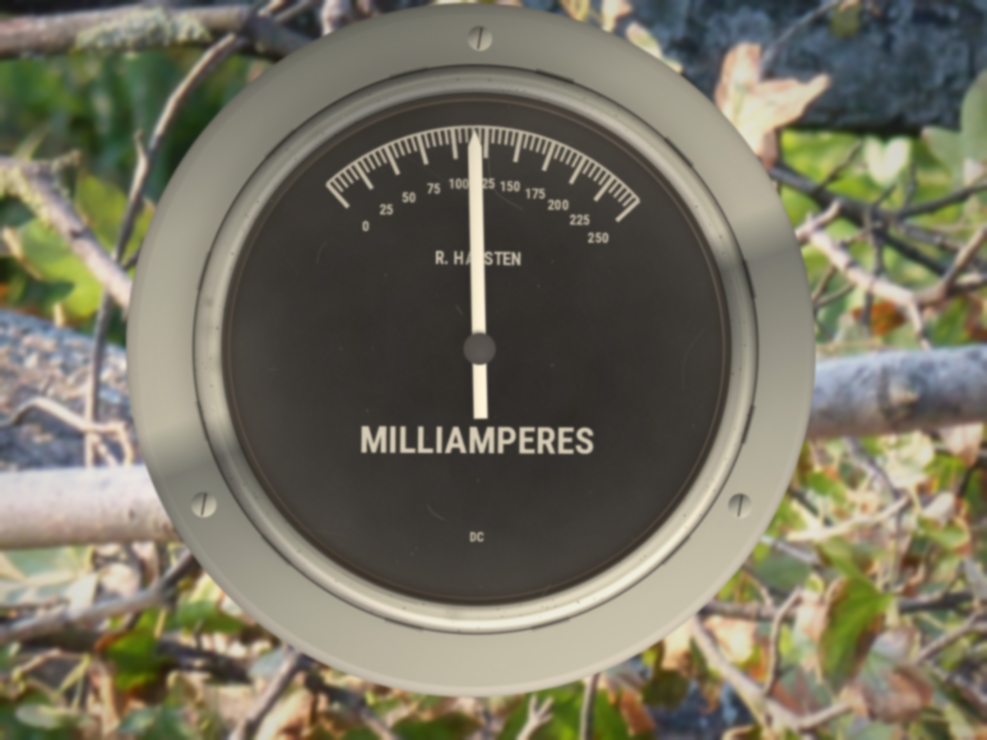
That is 115 mA
